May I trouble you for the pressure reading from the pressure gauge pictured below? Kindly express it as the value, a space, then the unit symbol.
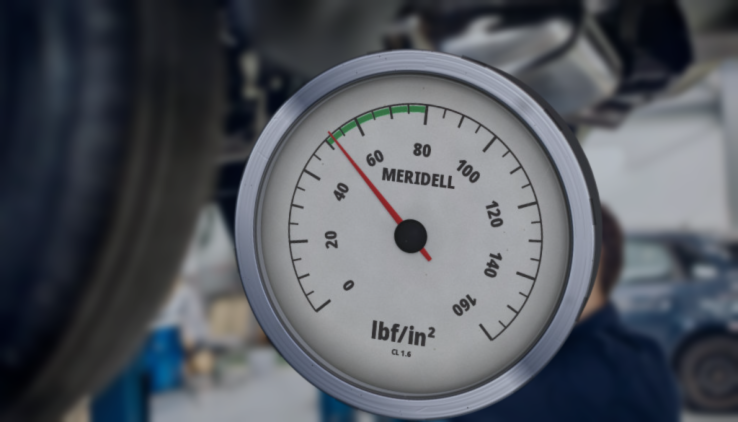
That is 52.5 psi
